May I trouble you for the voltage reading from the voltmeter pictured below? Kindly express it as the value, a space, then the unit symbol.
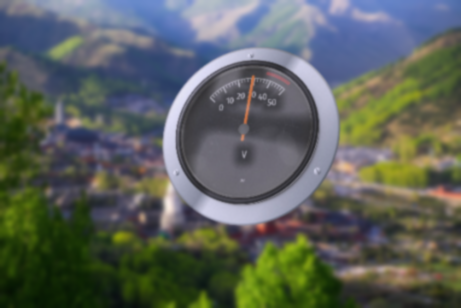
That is 30 V
